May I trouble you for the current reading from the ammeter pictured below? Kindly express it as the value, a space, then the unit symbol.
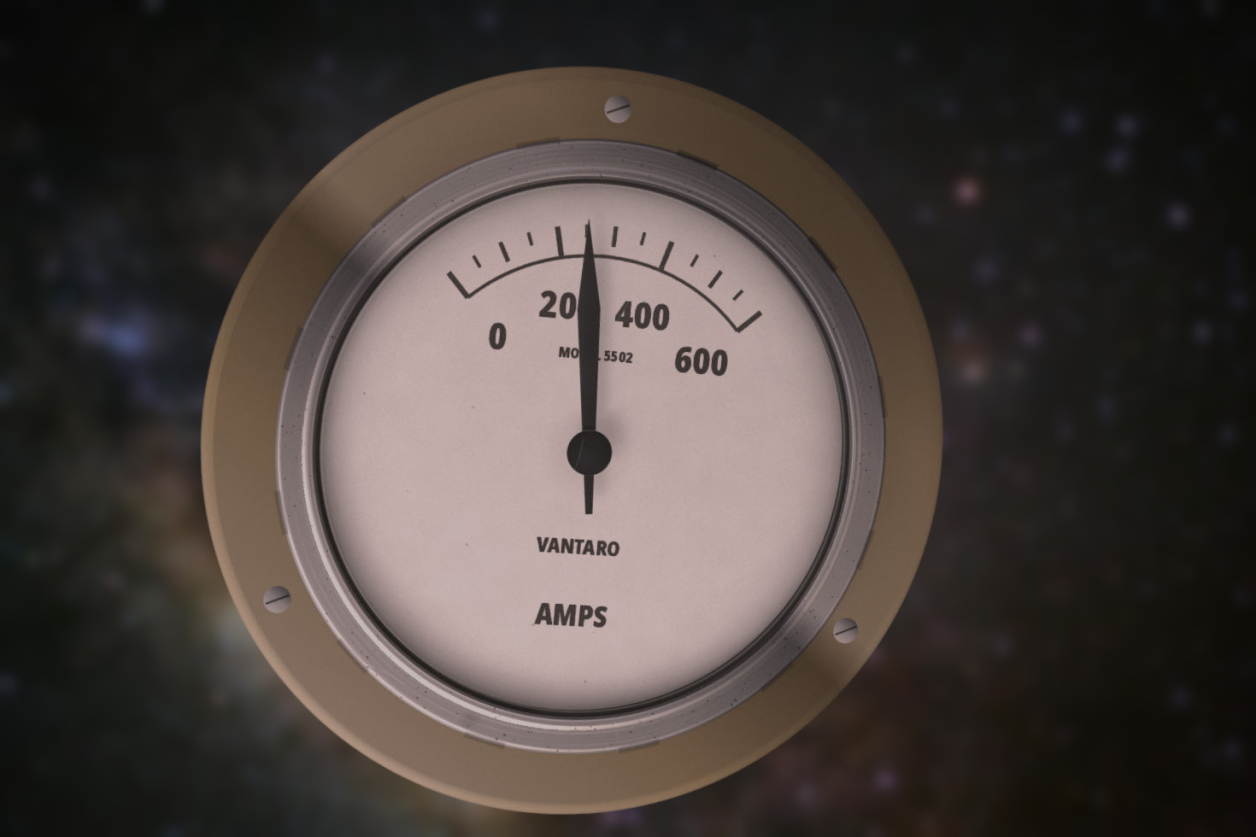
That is 250 A
